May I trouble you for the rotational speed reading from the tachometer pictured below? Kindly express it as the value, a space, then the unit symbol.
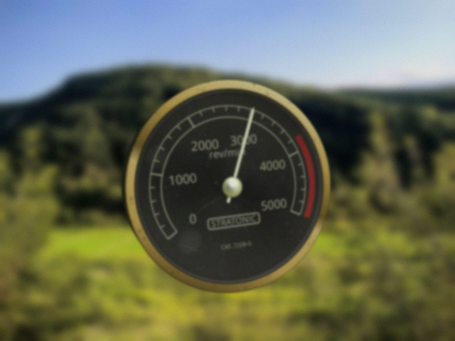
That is 3000 rpm
